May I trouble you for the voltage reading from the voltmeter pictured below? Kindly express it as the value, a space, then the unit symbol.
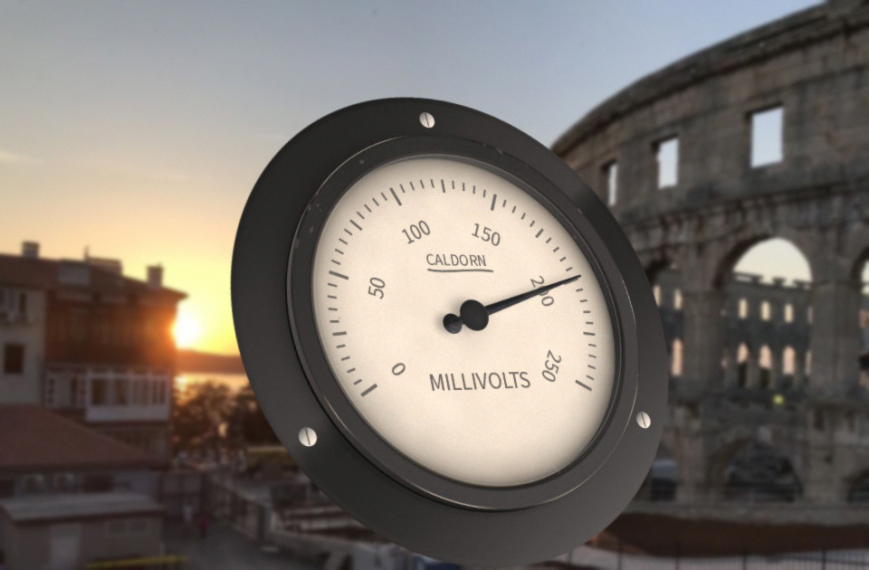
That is 200 mV
